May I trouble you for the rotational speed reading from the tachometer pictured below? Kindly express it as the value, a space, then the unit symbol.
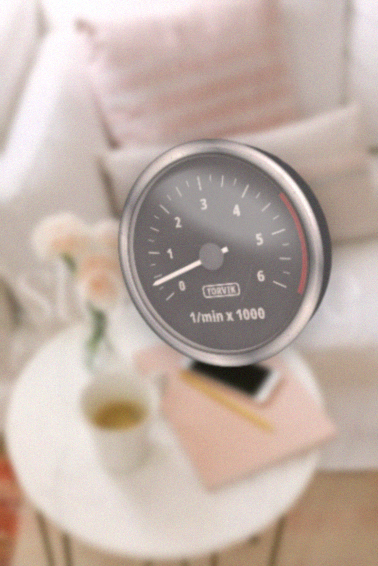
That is 375 rpm
